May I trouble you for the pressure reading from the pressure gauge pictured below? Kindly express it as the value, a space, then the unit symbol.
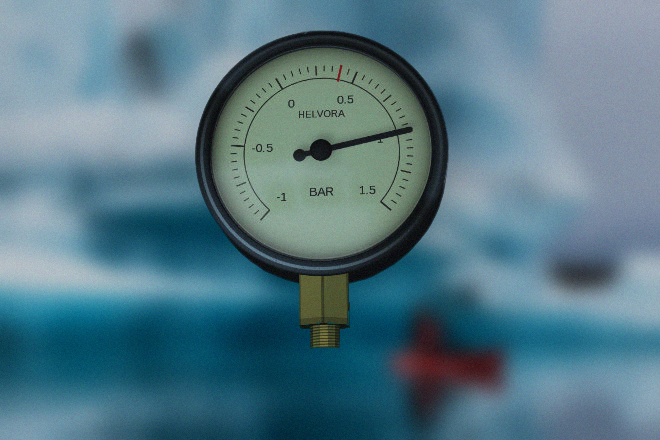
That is 1 bar
